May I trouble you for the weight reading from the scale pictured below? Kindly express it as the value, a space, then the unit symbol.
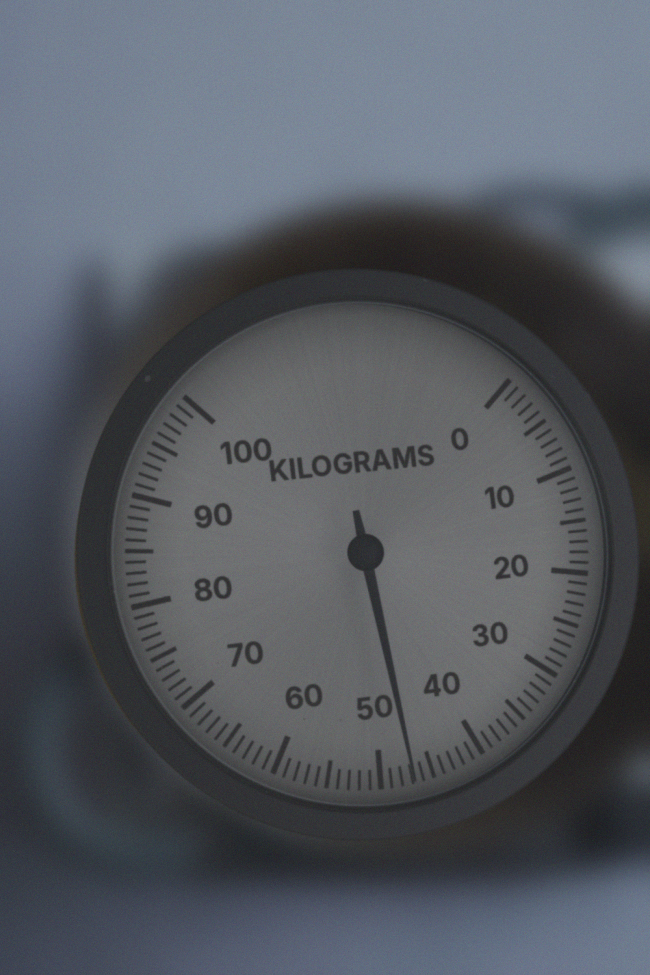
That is 47 kg
